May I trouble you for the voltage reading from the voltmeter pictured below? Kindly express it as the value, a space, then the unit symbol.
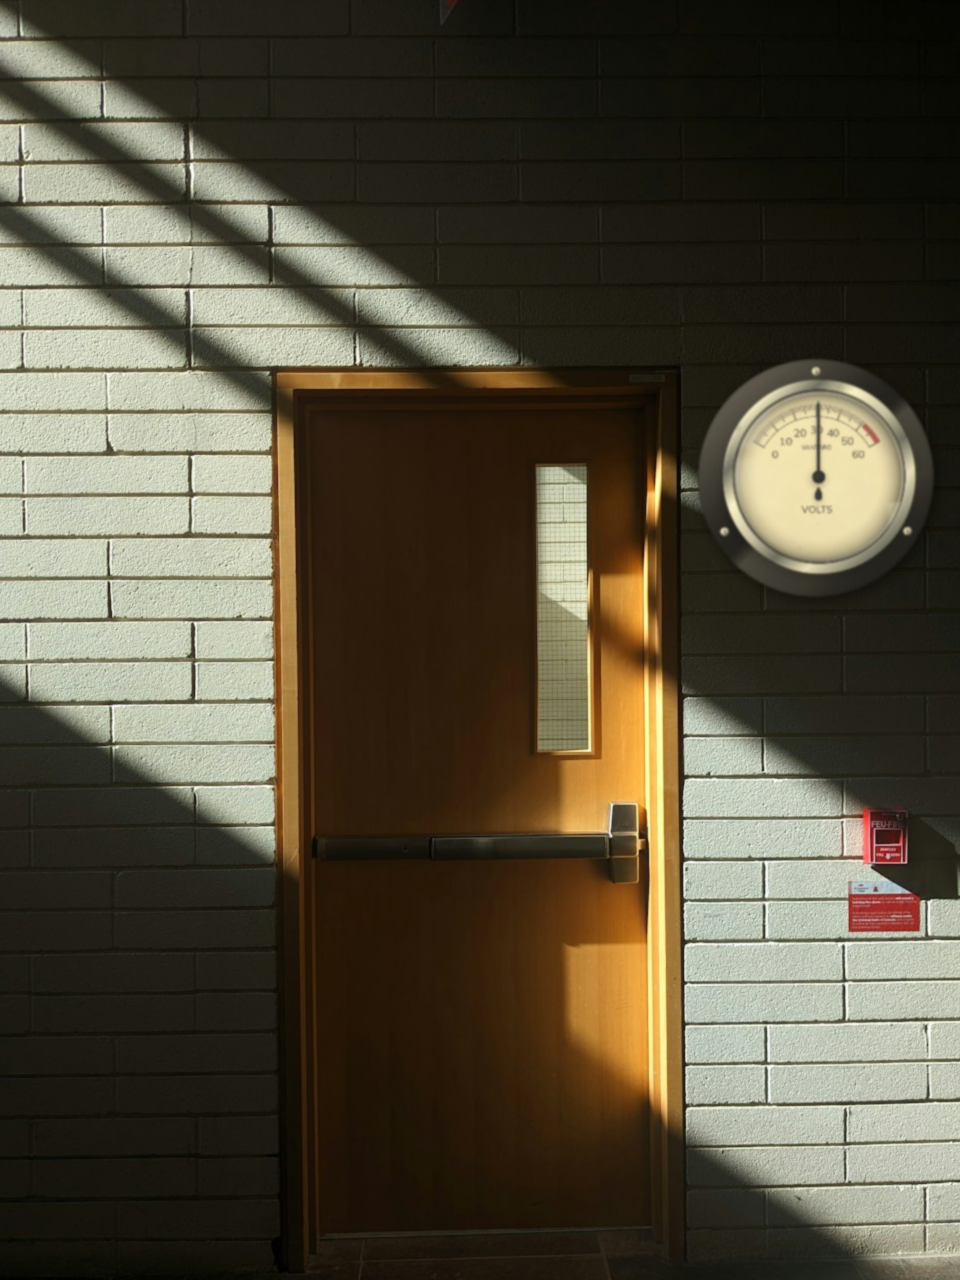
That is 30 V
